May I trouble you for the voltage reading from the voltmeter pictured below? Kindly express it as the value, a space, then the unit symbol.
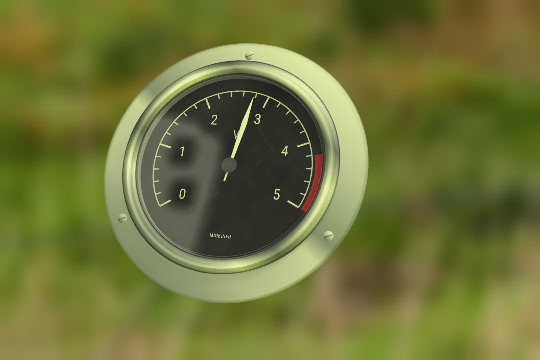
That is 2.8 V
